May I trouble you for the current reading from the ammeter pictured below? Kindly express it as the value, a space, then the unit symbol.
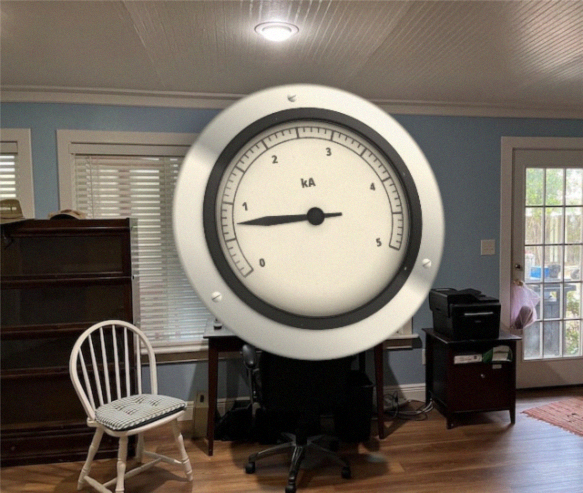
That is 0.7 kA
